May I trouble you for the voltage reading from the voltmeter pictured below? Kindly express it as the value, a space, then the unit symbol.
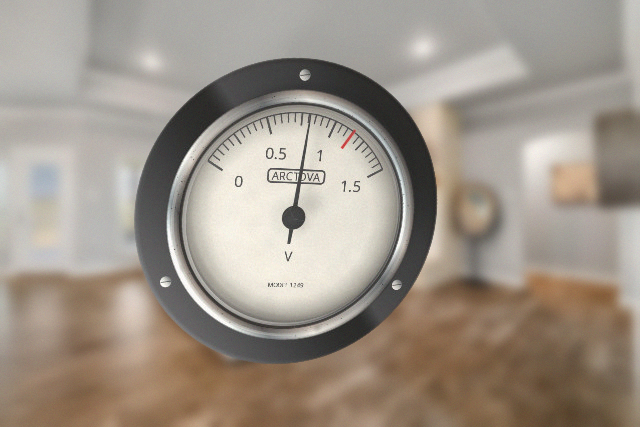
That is 0.8 V
